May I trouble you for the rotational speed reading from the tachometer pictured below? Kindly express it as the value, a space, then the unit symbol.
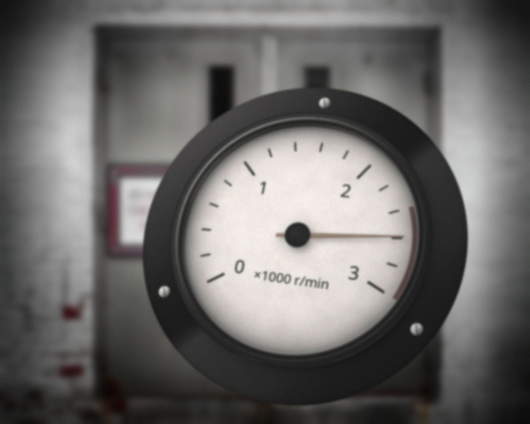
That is 2600 rpm
